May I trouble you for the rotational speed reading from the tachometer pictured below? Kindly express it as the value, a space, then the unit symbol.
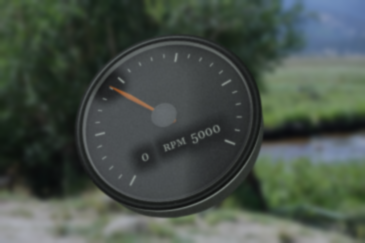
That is 1800 rpm
